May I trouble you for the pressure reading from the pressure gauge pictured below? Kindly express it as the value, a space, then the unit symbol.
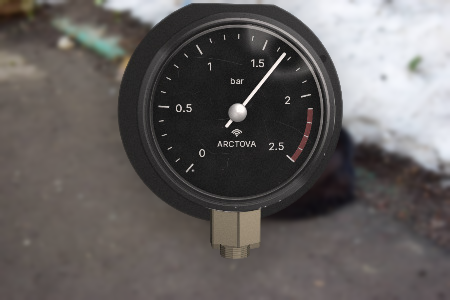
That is 1.65 bar
